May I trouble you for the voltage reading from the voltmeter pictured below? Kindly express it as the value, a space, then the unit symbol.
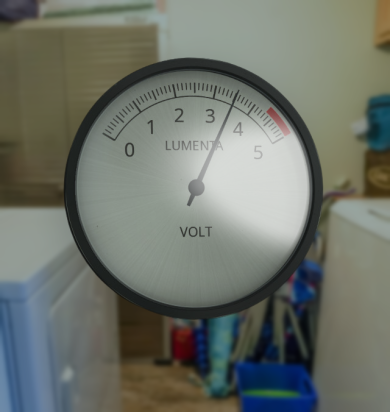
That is 3.5 V
